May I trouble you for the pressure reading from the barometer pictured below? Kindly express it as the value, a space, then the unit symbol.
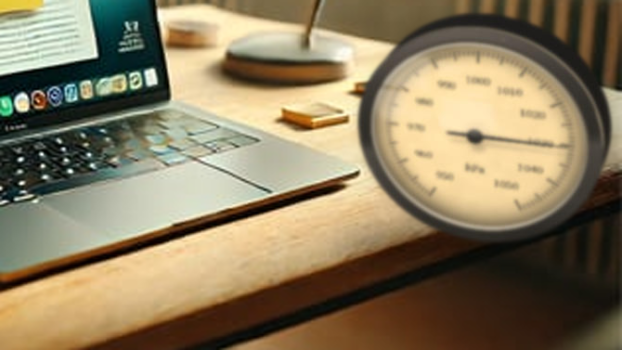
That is 1030 hPa
